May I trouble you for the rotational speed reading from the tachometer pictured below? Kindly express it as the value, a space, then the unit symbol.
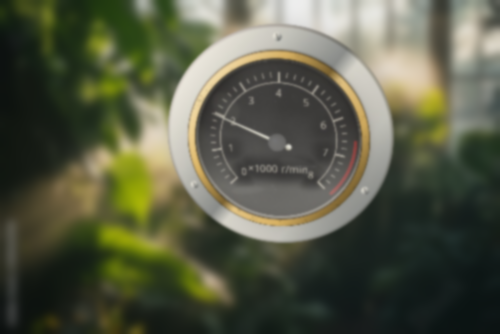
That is 2000 rpm
